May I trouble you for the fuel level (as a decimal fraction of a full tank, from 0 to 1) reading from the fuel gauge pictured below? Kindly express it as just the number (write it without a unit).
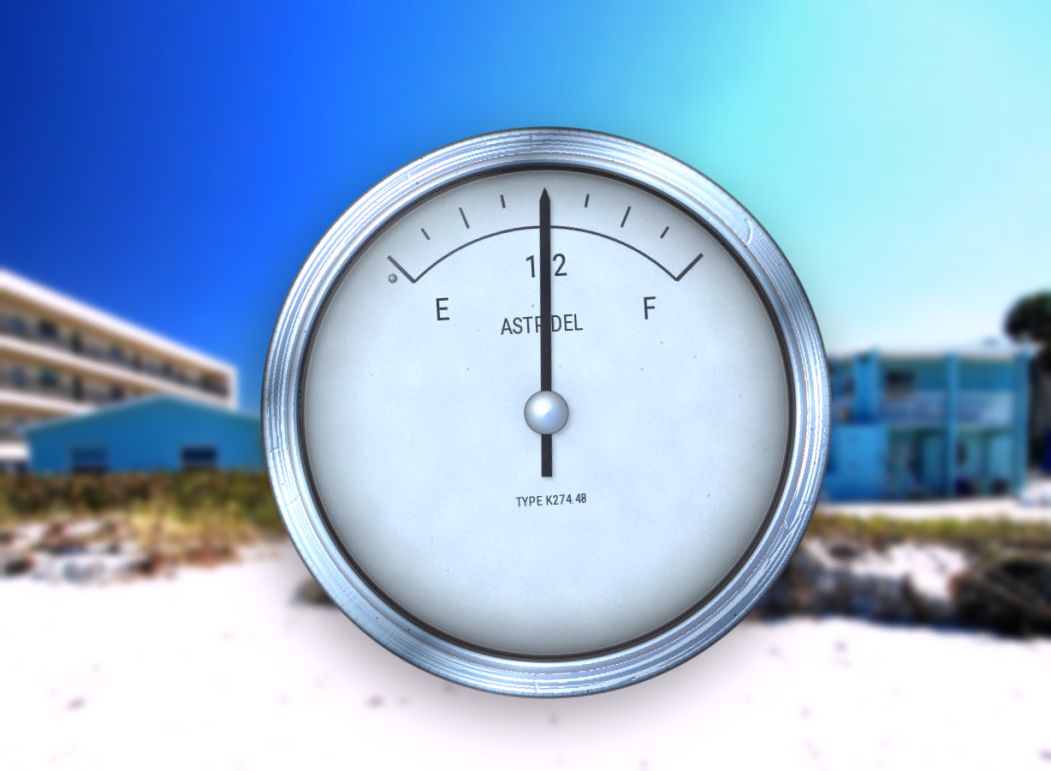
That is 0.5
